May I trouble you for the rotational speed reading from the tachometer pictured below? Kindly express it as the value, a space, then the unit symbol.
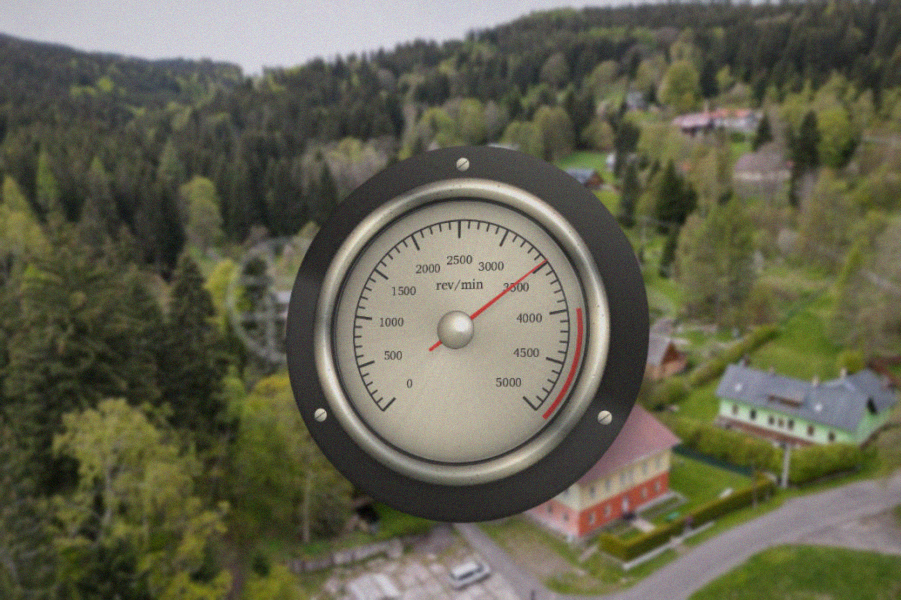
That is 3500 rpm
